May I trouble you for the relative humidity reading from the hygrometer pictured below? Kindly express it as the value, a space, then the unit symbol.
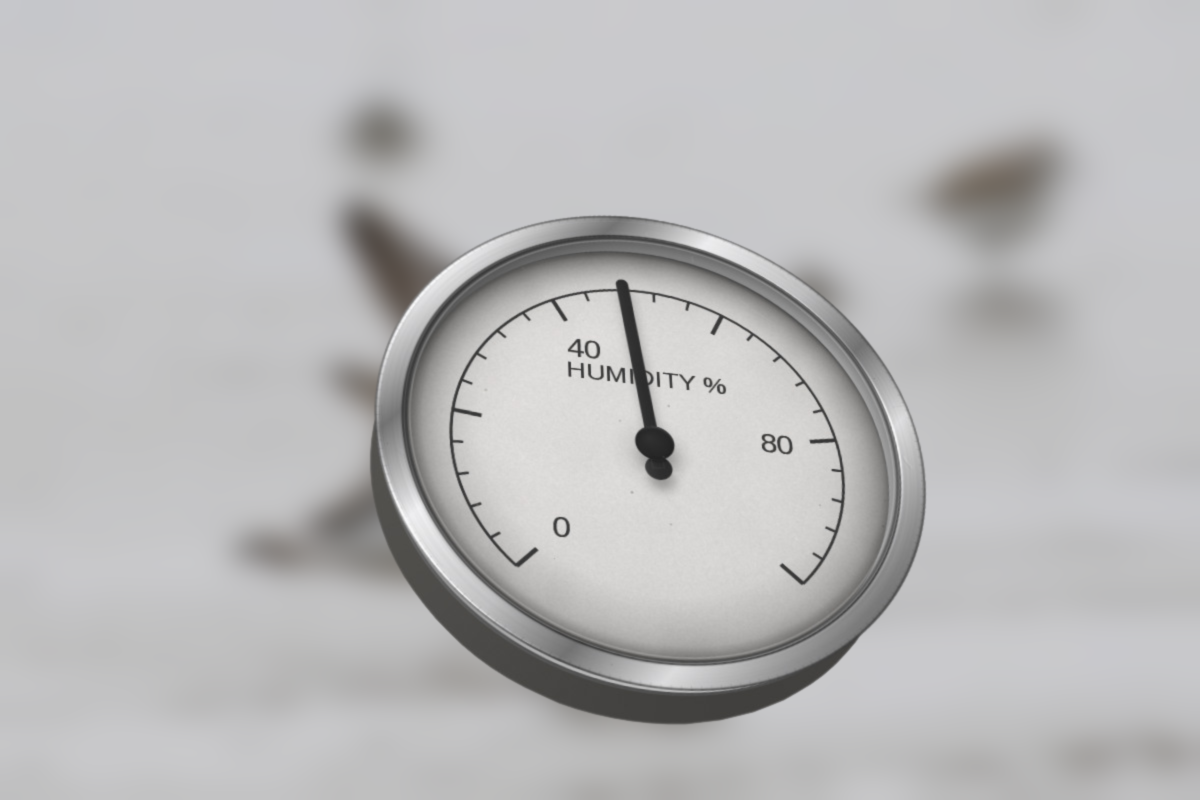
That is 48 %
